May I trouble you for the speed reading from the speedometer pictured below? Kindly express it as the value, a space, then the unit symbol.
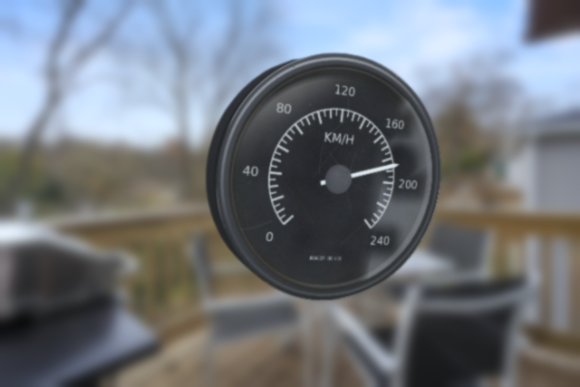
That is 185 km/h
